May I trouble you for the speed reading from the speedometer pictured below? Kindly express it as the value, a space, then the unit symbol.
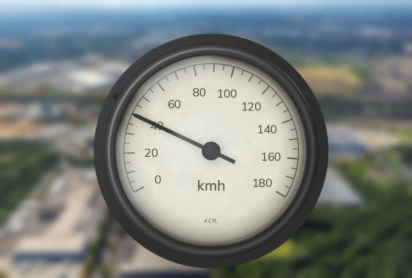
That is 40 km/h
